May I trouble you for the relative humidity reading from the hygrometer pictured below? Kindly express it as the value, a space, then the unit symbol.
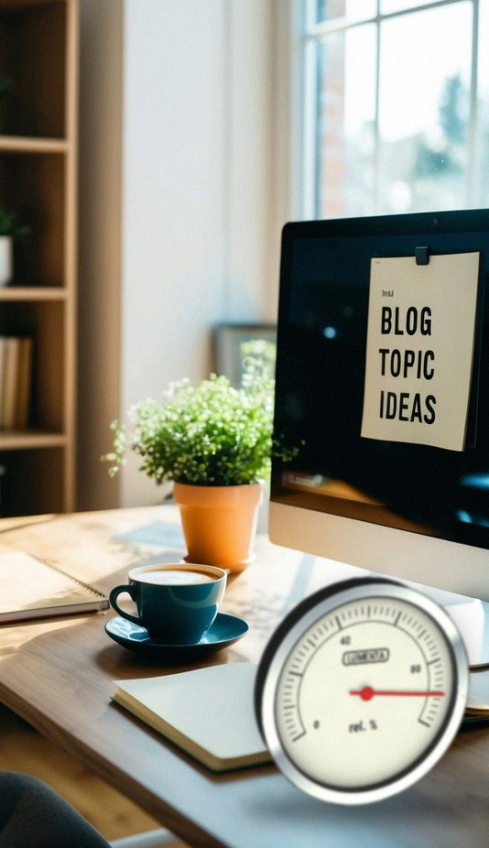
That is 90 %
